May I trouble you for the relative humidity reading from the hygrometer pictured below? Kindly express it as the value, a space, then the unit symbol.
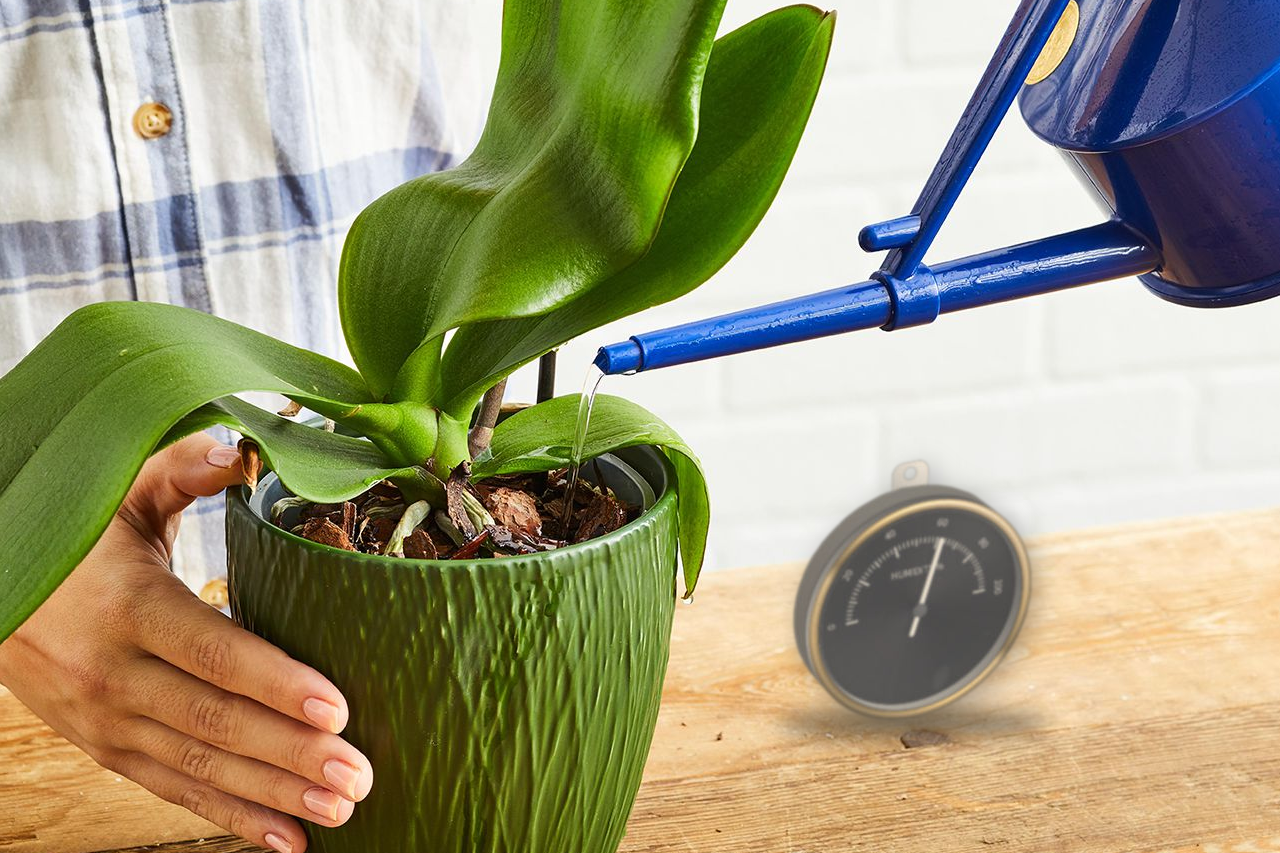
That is 60 %
